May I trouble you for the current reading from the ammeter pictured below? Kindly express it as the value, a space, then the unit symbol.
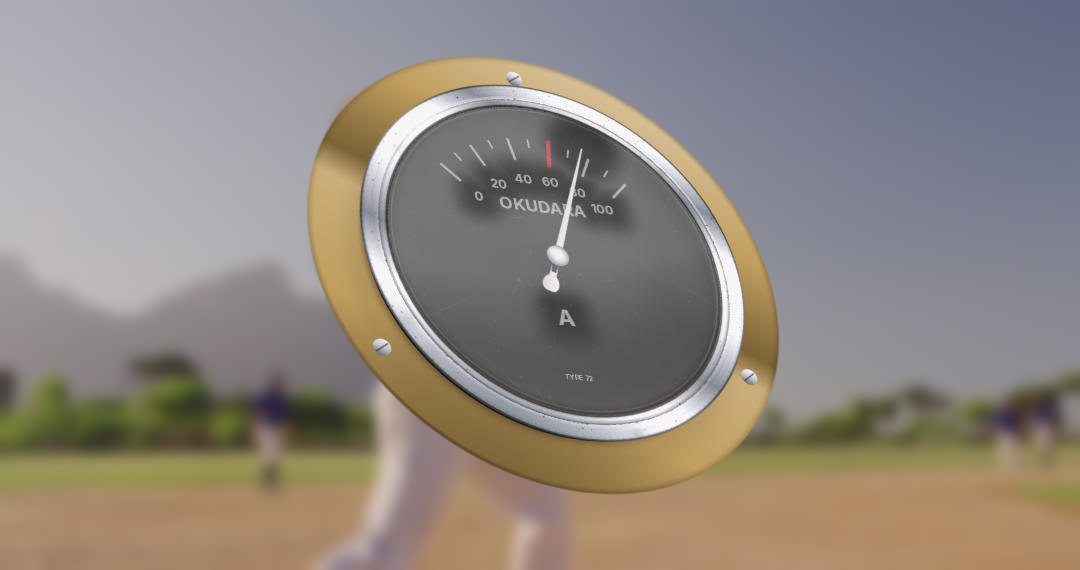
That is 75 A
